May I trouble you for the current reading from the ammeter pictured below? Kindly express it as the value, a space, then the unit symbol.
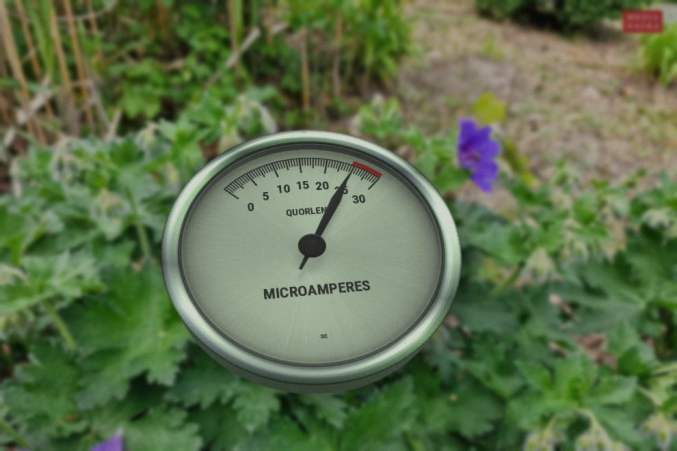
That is 25 µA
